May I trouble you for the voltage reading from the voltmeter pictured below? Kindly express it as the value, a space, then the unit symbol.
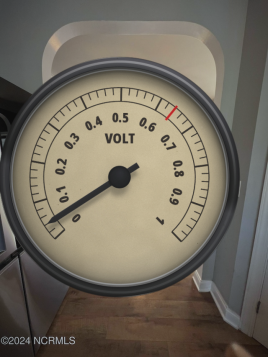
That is 0.04 V
